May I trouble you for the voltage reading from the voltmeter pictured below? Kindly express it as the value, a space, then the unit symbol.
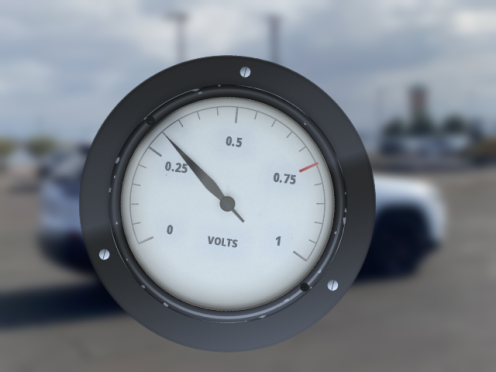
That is 0.3 V
